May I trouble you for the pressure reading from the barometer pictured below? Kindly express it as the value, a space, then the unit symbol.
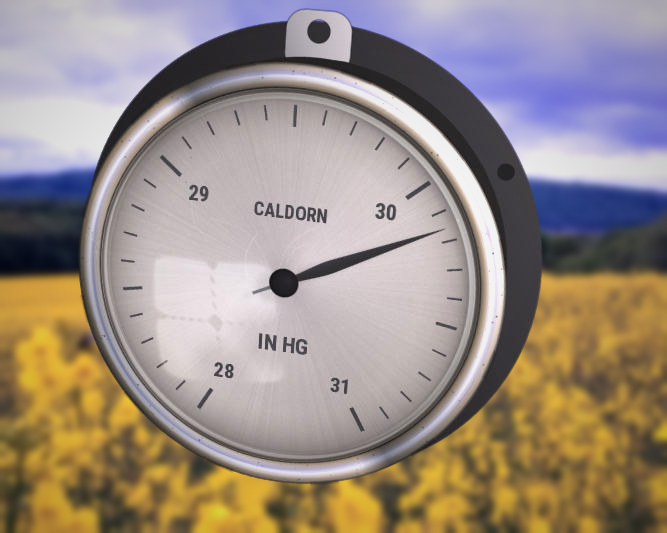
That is 30.15 inHg
